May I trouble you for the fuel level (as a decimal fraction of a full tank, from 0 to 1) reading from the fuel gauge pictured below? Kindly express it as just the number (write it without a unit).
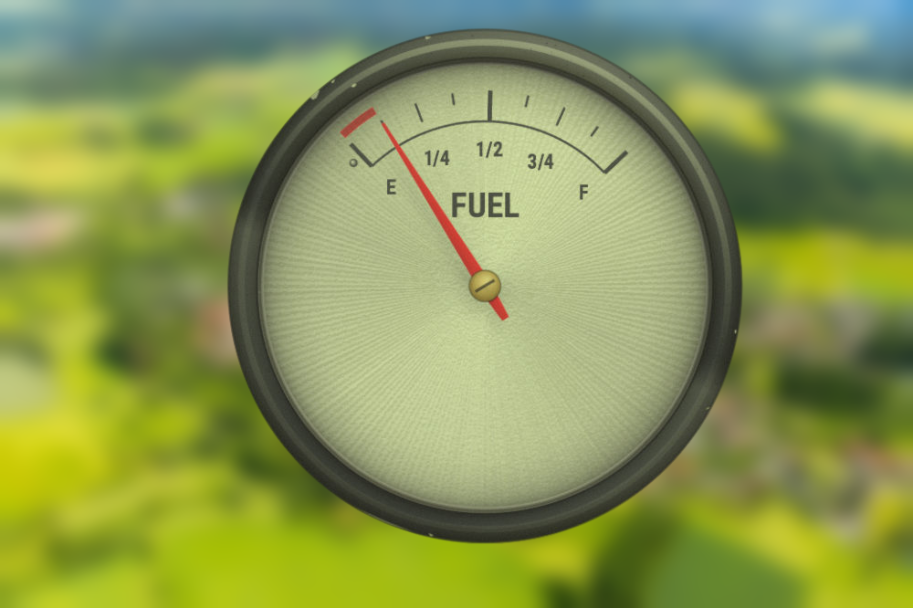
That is 0.125
